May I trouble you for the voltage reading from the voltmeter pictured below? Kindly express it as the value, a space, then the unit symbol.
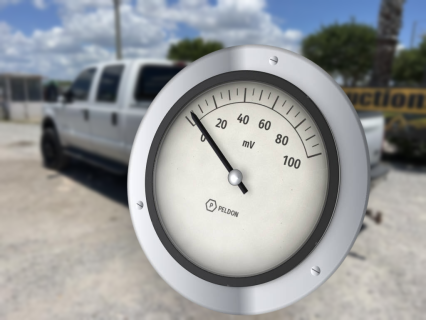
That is 5 mV
